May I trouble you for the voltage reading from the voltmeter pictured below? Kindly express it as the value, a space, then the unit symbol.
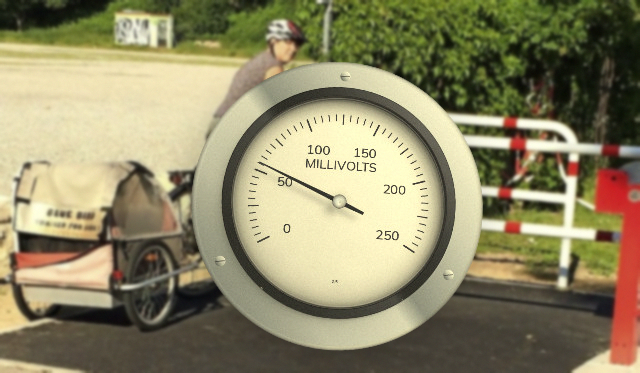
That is 55 mV
